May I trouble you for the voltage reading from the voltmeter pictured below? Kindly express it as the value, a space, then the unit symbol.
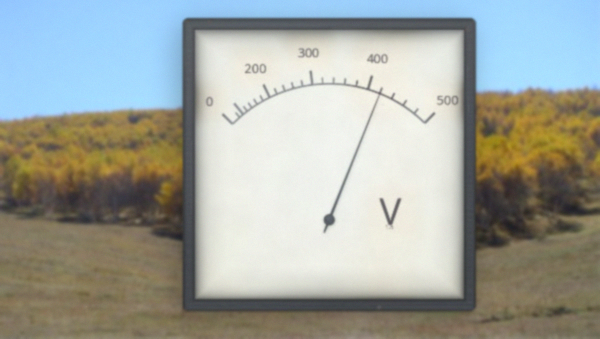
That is 420 V
